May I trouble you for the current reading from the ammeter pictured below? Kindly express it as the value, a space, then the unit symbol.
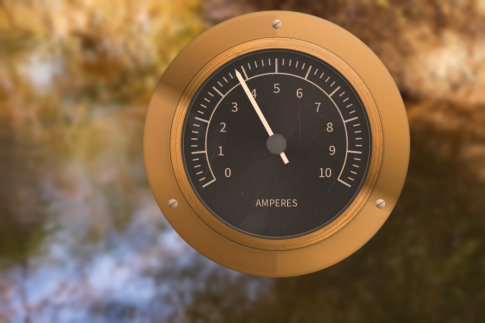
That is 3.8 A
